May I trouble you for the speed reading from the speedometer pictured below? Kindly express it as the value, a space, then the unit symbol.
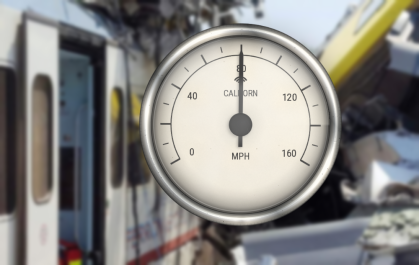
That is 80 mph
